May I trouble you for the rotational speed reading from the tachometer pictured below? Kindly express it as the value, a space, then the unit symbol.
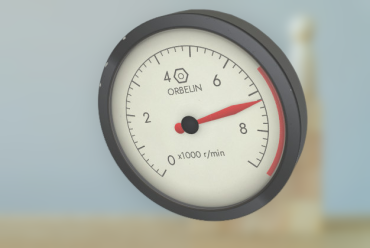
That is 7200 rpm
